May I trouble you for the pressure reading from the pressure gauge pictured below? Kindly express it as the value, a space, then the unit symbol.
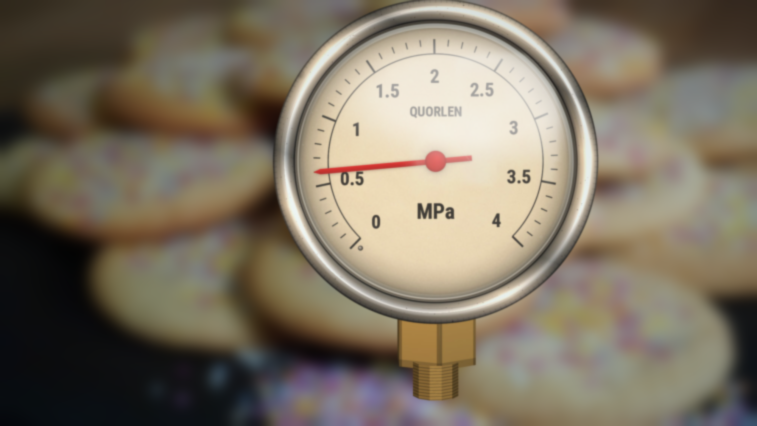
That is 0.6 MPa
